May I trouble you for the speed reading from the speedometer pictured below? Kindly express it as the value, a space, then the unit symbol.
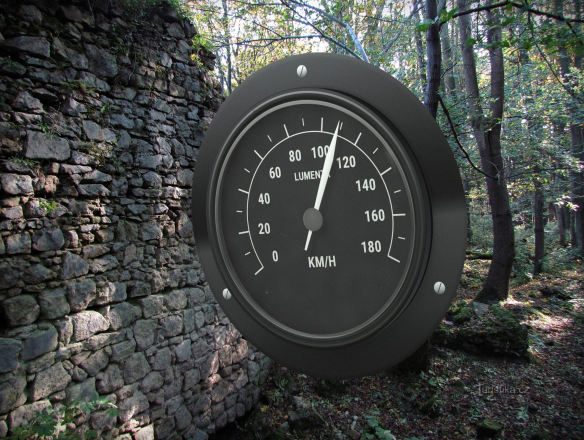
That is 110 km/h
